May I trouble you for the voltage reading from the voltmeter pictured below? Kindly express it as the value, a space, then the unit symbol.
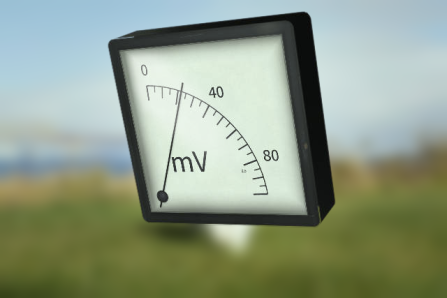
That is 22.5 mV
